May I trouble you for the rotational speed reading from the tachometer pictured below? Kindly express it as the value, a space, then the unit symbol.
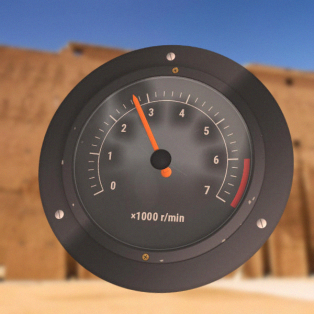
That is 2700 rpm
